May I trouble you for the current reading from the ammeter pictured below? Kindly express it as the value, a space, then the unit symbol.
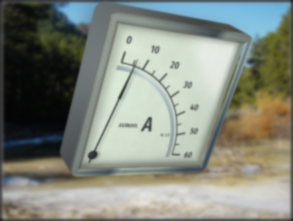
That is 5 A
